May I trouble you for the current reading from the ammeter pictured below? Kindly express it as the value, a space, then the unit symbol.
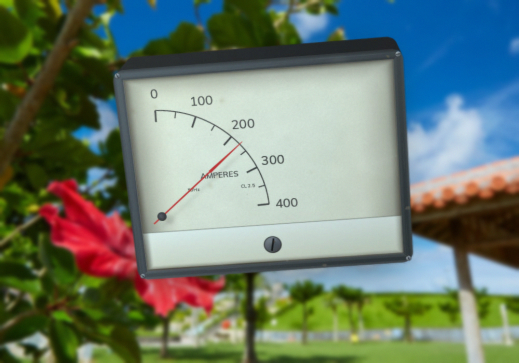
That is 225 A
